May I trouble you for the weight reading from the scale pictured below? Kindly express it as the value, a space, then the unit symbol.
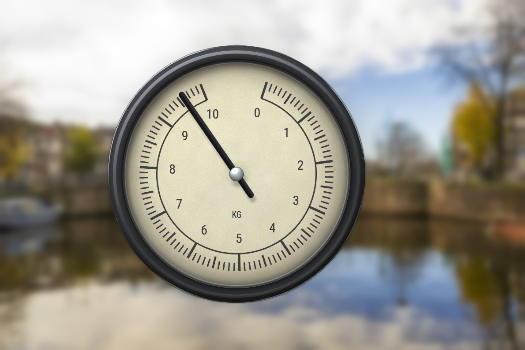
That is 9.6 kg
